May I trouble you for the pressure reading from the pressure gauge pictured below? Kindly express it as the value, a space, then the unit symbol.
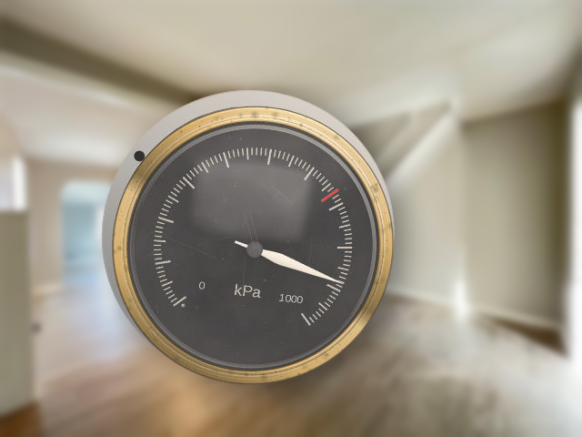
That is 880 kPa
